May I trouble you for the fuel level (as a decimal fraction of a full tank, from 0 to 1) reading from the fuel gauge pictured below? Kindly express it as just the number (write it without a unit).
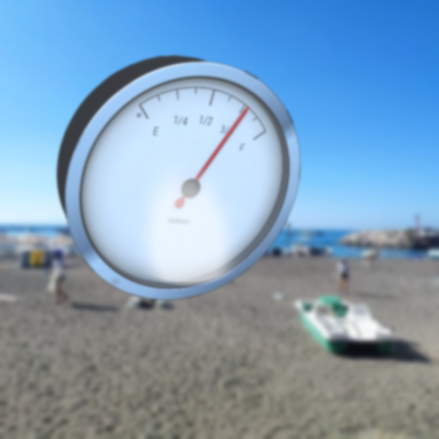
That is 0.75
